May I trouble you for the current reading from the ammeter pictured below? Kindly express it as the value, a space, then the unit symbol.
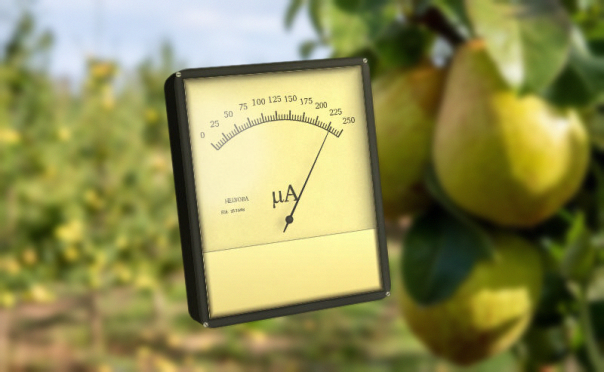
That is 225 µA
